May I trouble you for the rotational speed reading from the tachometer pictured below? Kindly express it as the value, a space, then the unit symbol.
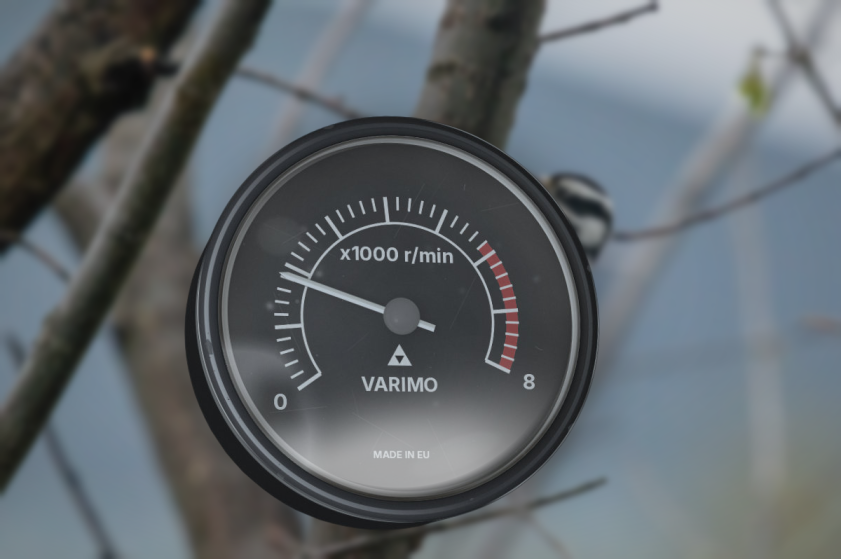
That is 1800 rpm
